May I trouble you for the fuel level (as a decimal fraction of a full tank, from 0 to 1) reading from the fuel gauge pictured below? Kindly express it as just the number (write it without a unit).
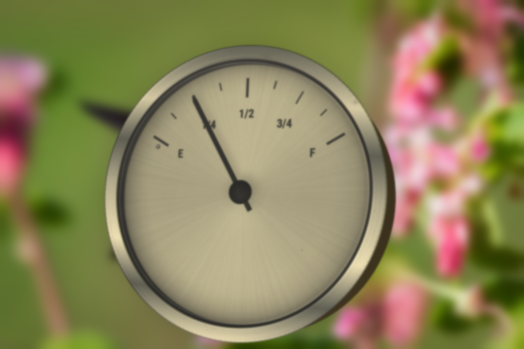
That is 0.25
